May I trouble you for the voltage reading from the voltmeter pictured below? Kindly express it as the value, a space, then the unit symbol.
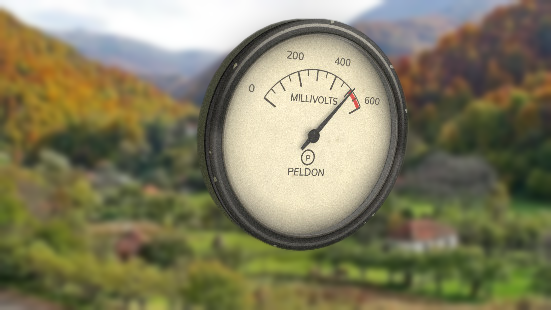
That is 500 mV
